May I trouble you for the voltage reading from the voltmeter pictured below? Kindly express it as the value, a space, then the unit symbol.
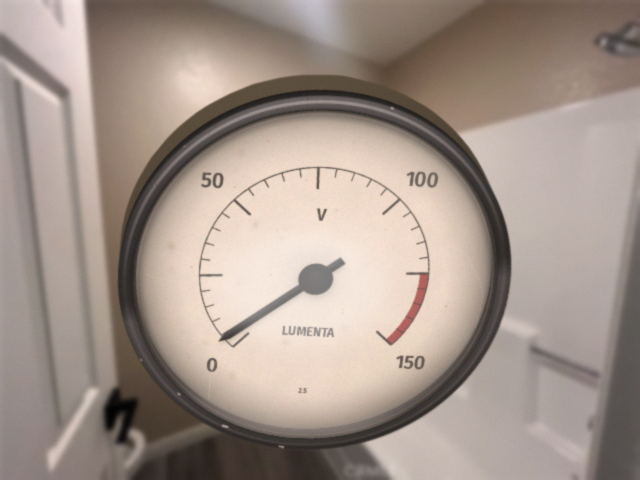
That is 5 V
